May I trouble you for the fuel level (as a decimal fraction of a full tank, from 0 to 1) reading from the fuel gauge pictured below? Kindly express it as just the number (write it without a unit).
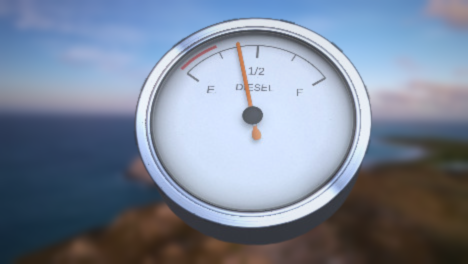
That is 0.375
